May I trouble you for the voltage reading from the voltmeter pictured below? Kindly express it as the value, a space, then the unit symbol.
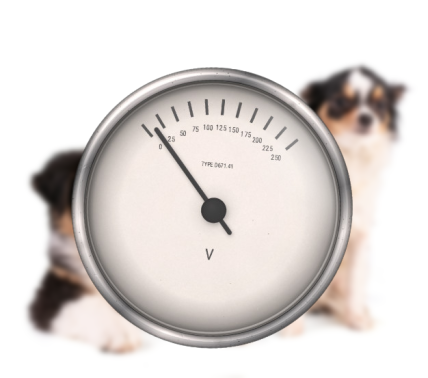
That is 12.5 V
